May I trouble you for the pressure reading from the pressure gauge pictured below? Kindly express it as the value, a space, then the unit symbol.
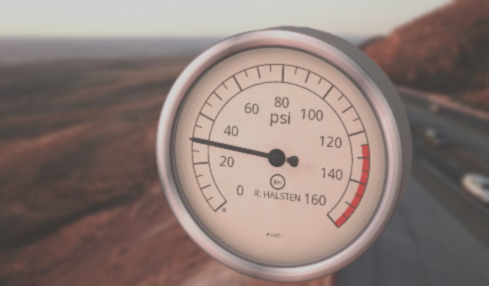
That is 30 psi
